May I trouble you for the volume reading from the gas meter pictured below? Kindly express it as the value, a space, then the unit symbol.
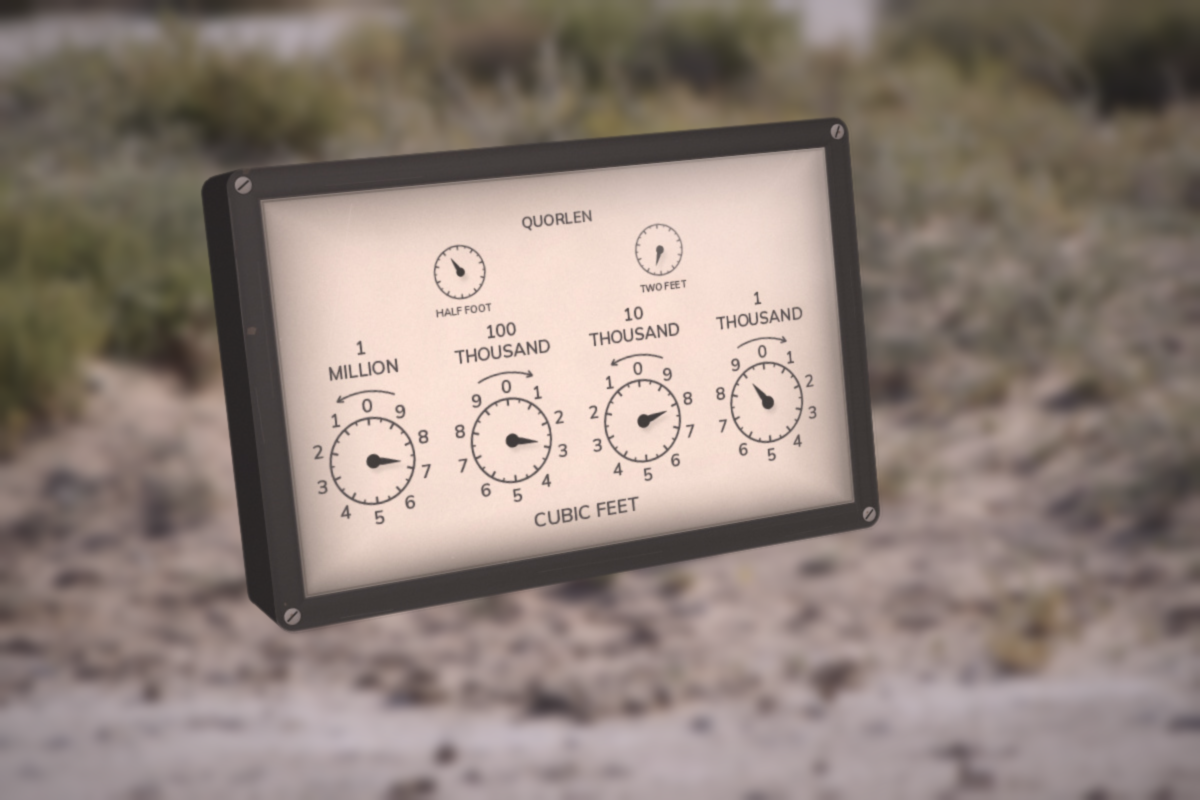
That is 727900 ft³
